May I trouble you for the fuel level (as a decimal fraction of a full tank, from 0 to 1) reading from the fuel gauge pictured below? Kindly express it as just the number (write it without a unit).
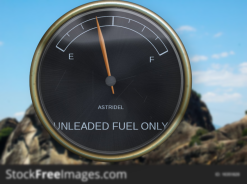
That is 0.375
